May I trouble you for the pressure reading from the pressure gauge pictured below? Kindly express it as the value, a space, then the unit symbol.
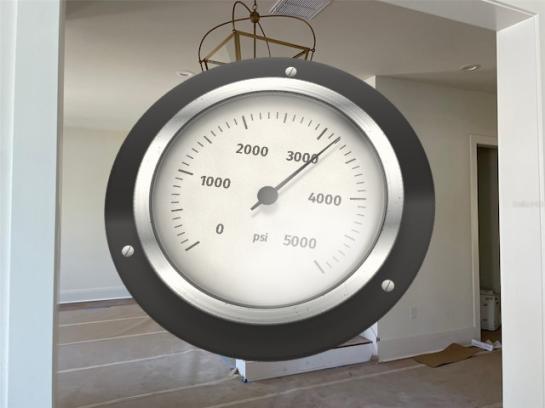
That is 3200 psi
